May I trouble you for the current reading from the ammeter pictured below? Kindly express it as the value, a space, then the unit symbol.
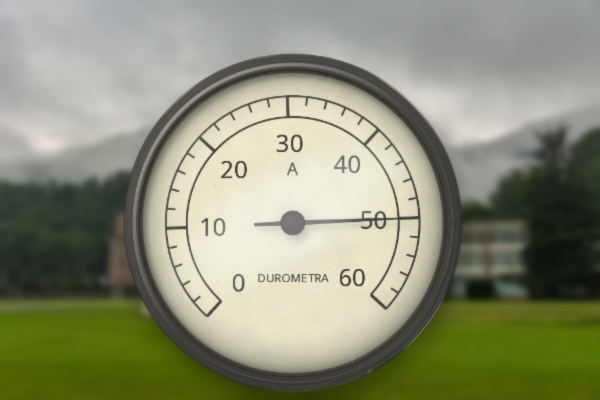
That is 50 A
